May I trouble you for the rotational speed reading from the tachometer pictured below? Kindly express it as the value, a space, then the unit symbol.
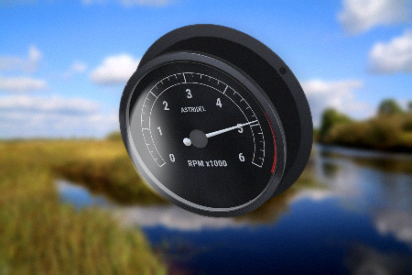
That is 4900 rpm
